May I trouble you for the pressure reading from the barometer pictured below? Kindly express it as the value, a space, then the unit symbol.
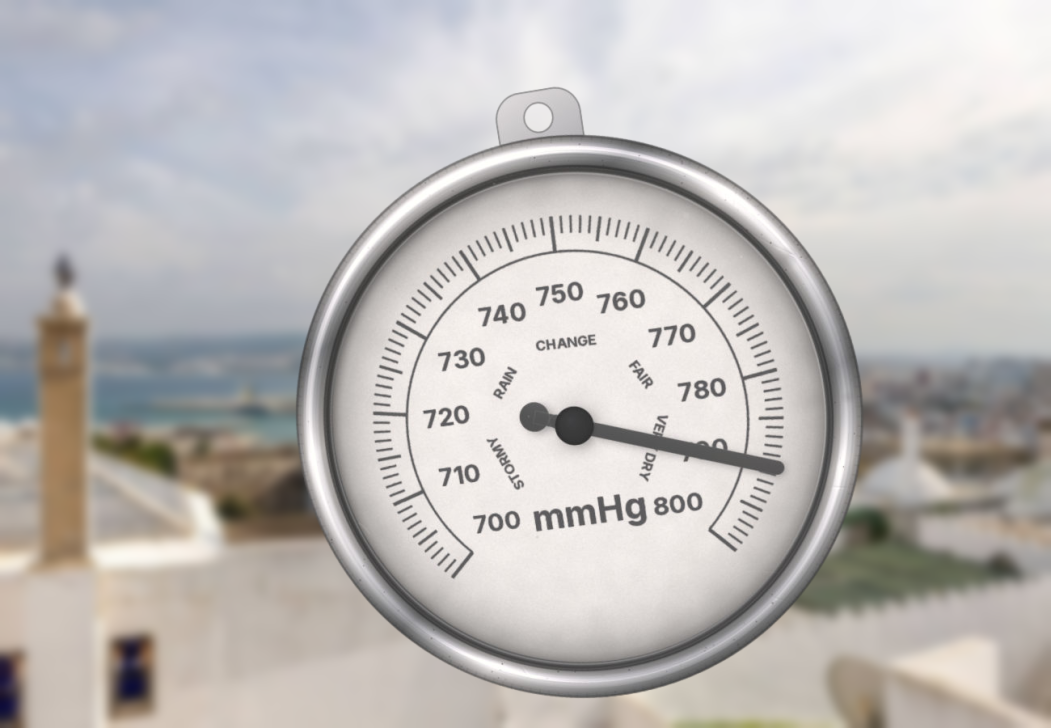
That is 790 mmHg
